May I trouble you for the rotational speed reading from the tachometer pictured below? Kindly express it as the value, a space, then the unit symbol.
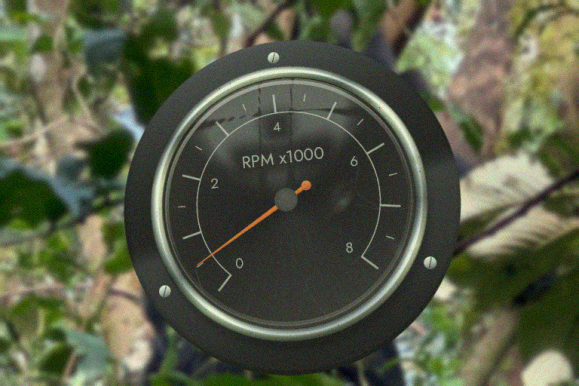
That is 500 rpm
